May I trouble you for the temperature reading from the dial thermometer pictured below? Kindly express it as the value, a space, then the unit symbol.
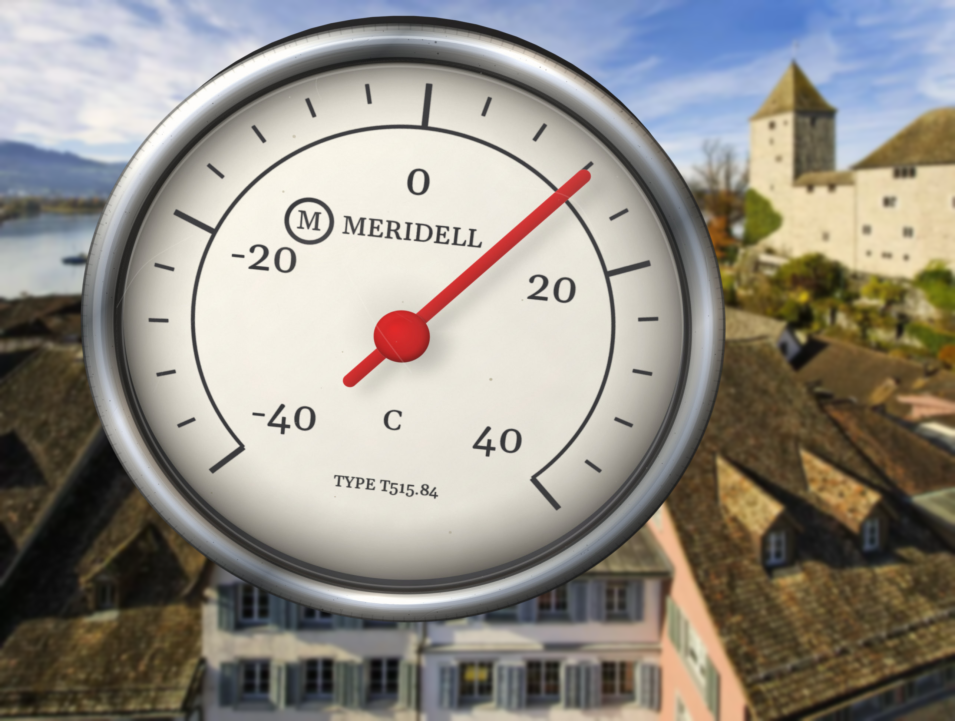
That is 12 °C
